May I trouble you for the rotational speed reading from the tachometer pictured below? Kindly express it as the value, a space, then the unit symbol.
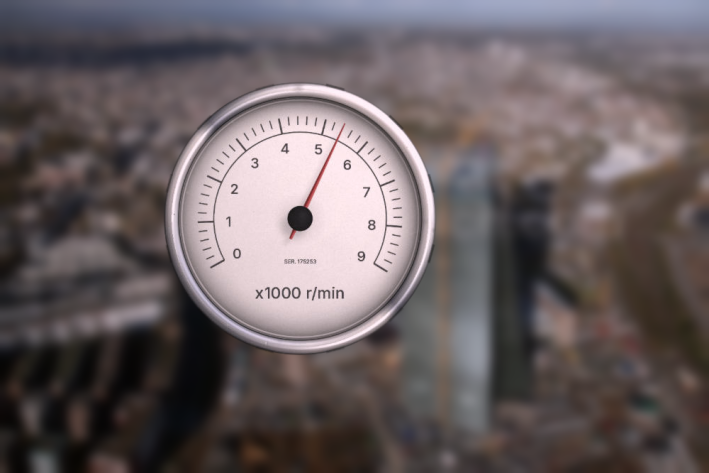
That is 5400 rpm
